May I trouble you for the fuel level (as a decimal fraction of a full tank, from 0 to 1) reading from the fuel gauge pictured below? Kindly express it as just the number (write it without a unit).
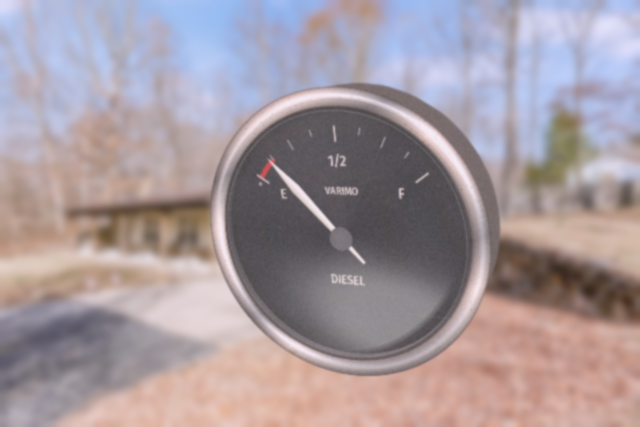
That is 0.125
